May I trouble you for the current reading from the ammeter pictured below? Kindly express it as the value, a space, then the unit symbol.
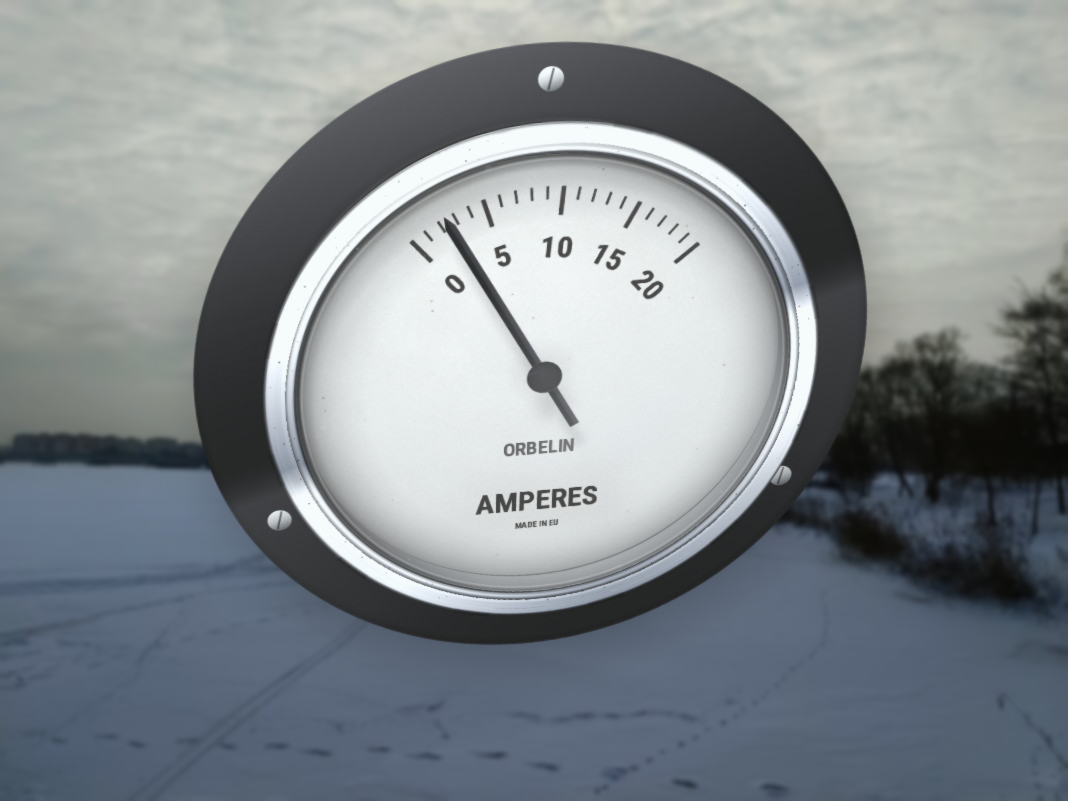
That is 2.5 A
